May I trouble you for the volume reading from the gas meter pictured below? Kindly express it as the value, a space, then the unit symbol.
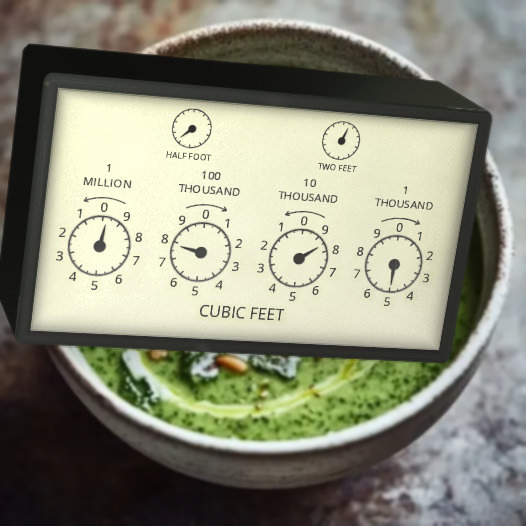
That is 978500 ft³
